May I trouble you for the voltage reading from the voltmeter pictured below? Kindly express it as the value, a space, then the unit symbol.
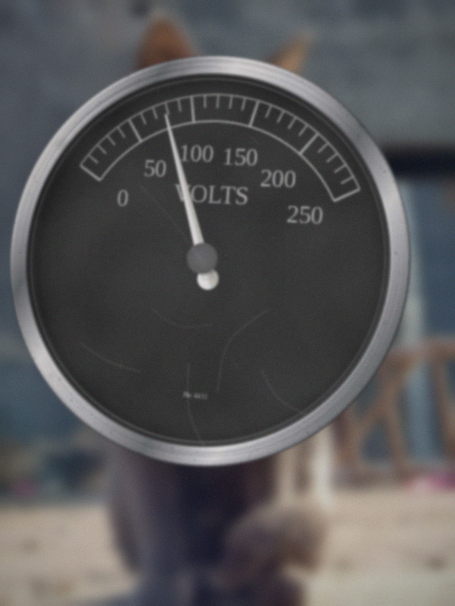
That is 80 V
